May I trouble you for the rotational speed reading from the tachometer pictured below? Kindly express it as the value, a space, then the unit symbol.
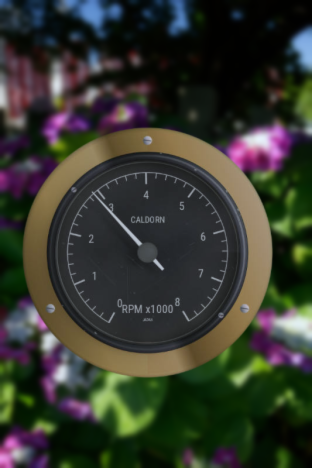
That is 2900 rpm
